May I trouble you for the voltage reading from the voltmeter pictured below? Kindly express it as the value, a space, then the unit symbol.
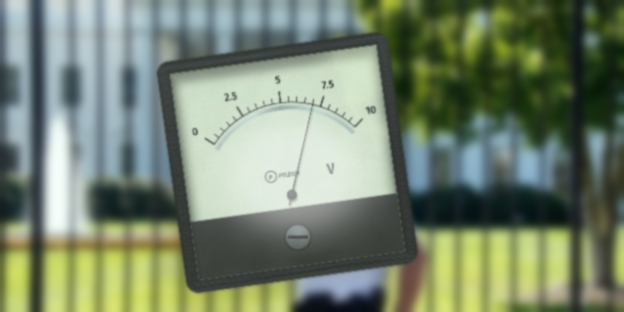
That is 7 V
